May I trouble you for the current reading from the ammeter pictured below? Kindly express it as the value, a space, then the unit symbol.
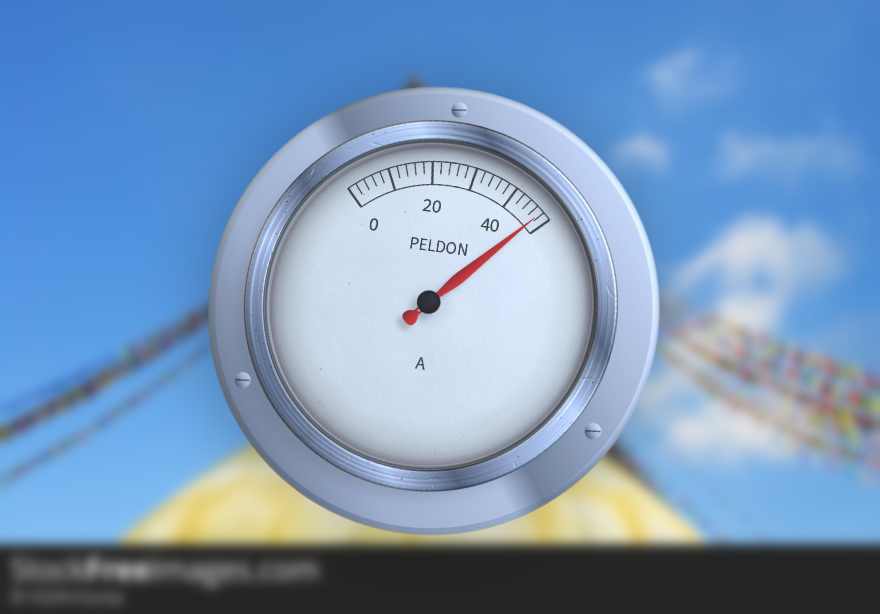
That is 48 A
